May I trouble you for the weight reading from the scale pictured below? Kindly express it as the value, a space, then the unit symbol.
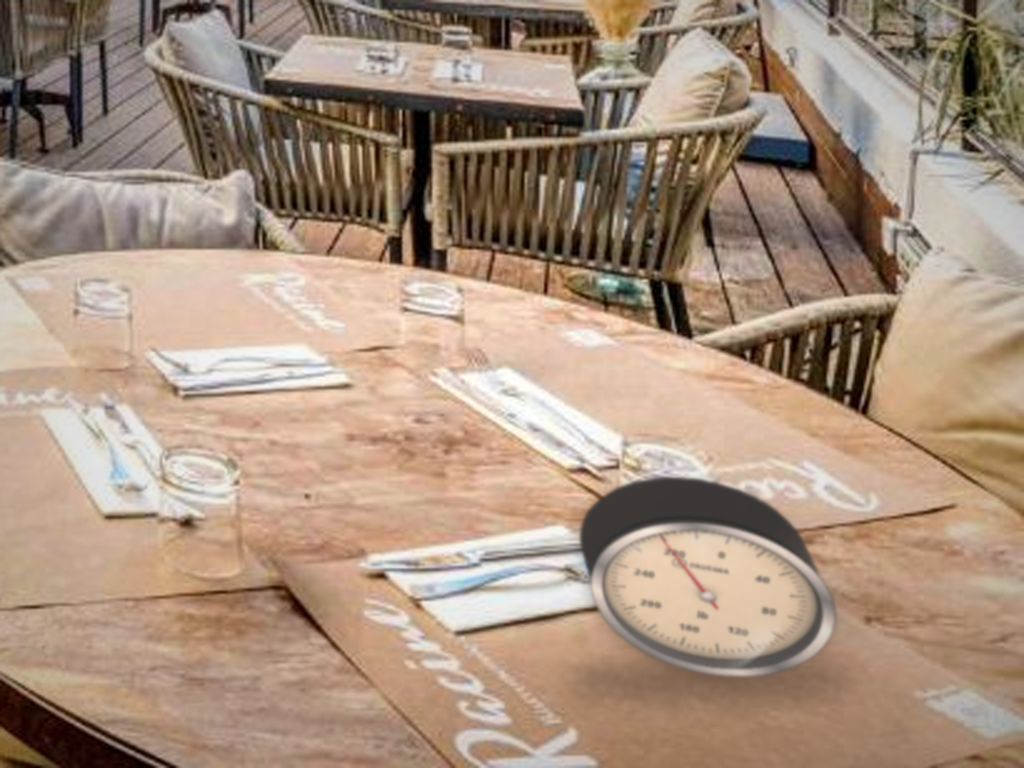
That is 280 lb
